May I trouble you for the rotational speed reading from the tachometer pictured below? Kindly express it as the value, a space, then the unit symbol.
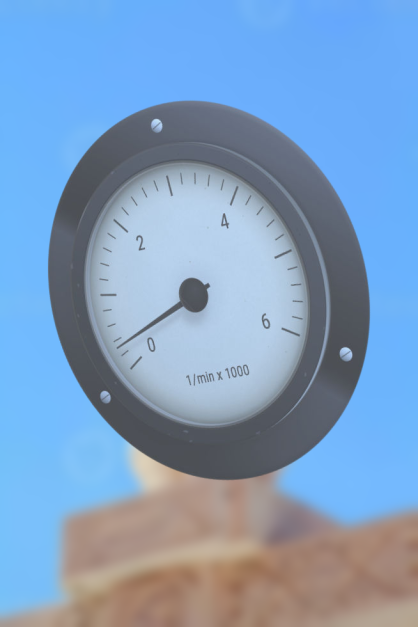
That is 300 rpm
